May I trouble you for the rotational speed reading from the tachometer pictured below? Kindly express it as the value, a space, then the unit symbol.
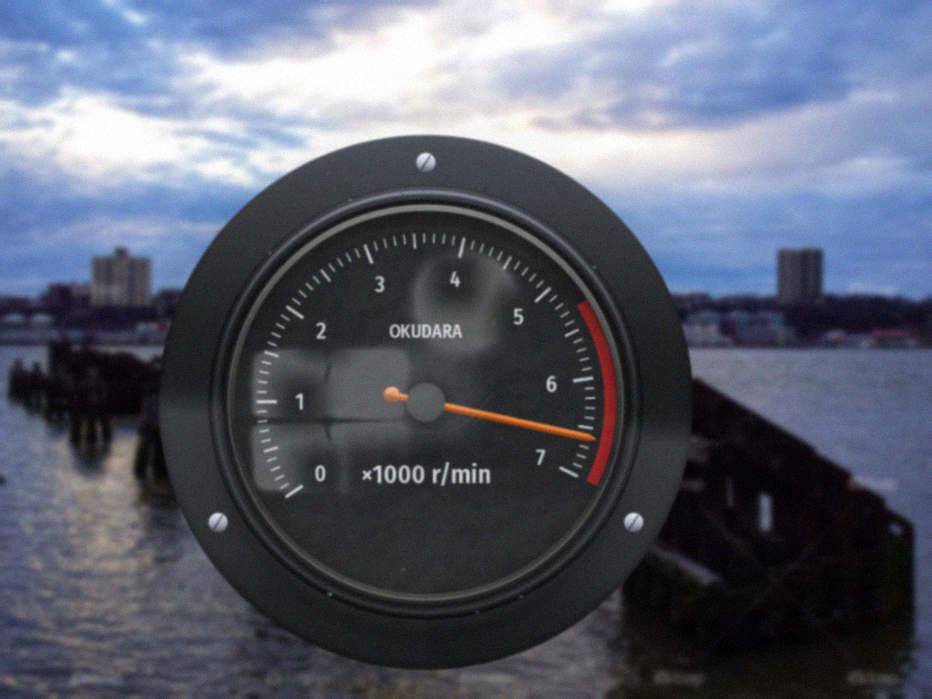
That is 6600 rpm
